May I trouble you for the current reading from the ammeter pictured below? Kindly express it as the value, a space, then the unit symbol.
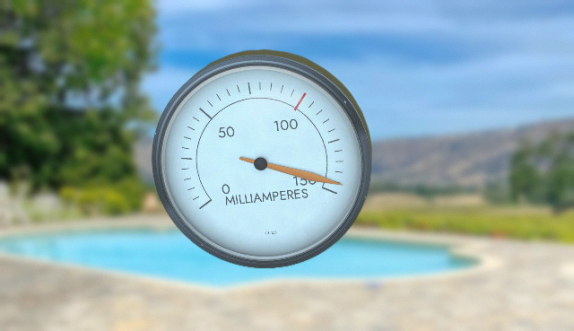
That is 145 mA
